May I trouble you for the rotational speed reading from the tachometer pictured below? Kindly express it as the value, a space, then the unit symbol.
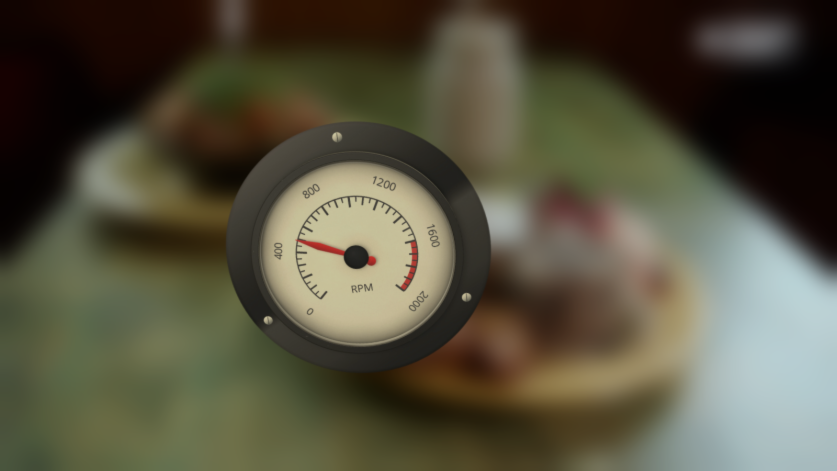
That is 500 rpm
